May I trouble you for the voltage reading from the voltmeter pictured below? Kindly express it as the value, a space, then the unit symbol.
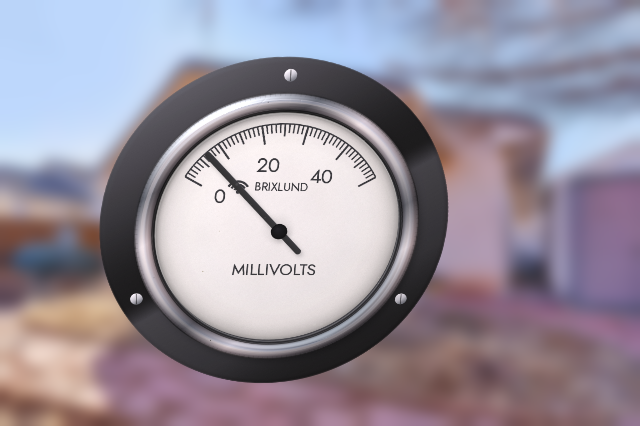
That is 7 mV
